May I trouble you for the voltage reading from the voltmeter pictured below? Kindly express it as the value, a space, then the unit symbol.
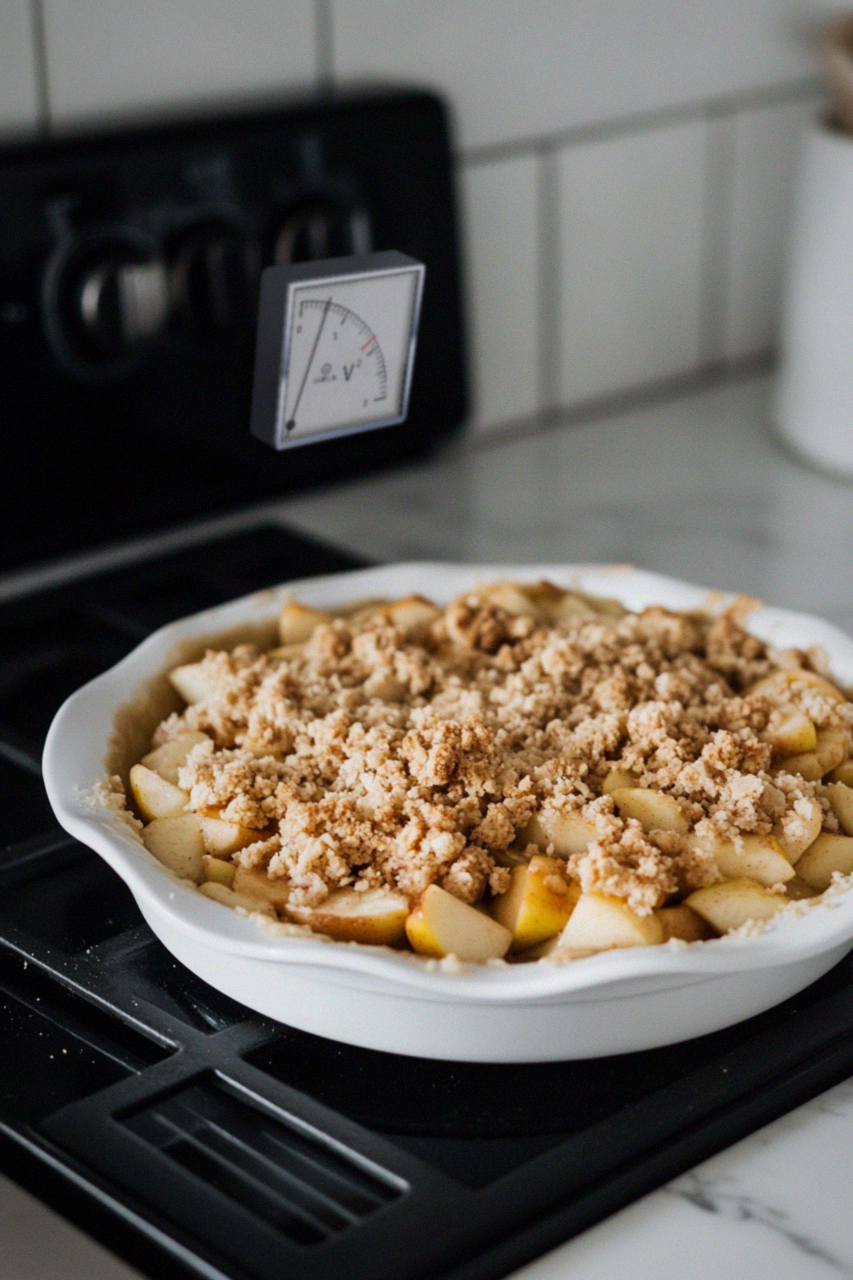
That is 0.5 V
